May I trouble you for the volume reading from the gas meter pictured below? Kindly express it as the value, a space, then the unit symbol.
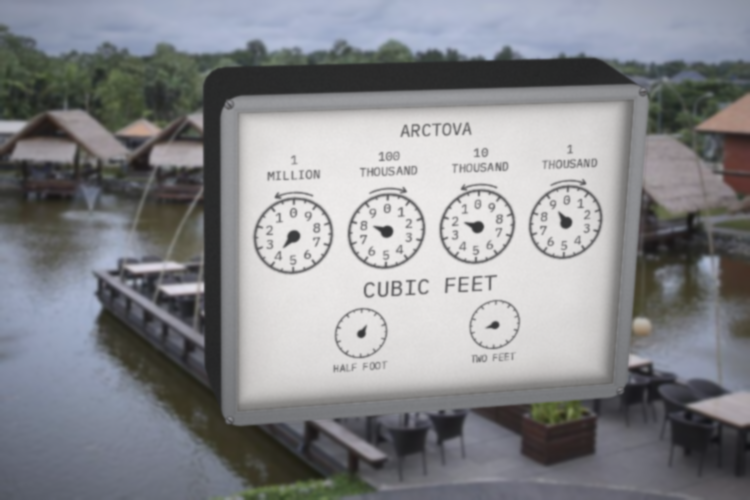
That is 381900 ft³
